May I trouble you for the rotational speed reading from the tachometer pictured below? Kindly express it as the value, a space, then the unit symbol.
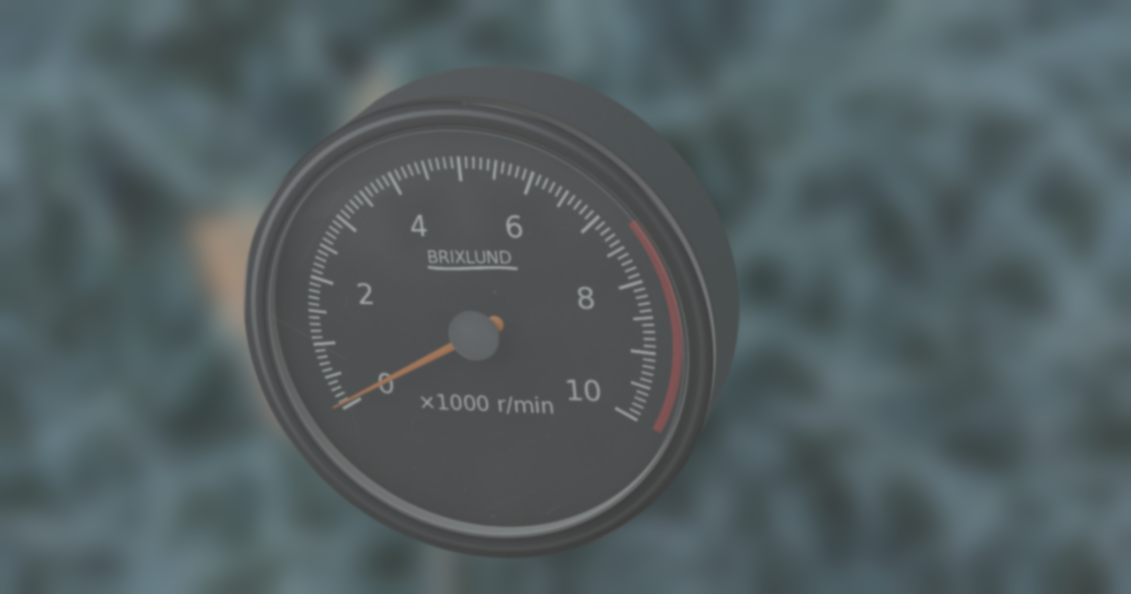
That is 100 rpm
